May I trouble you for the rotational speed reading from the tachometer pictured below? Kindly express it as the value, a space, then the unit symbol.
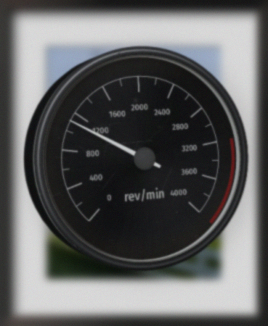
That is 1100 rpm
